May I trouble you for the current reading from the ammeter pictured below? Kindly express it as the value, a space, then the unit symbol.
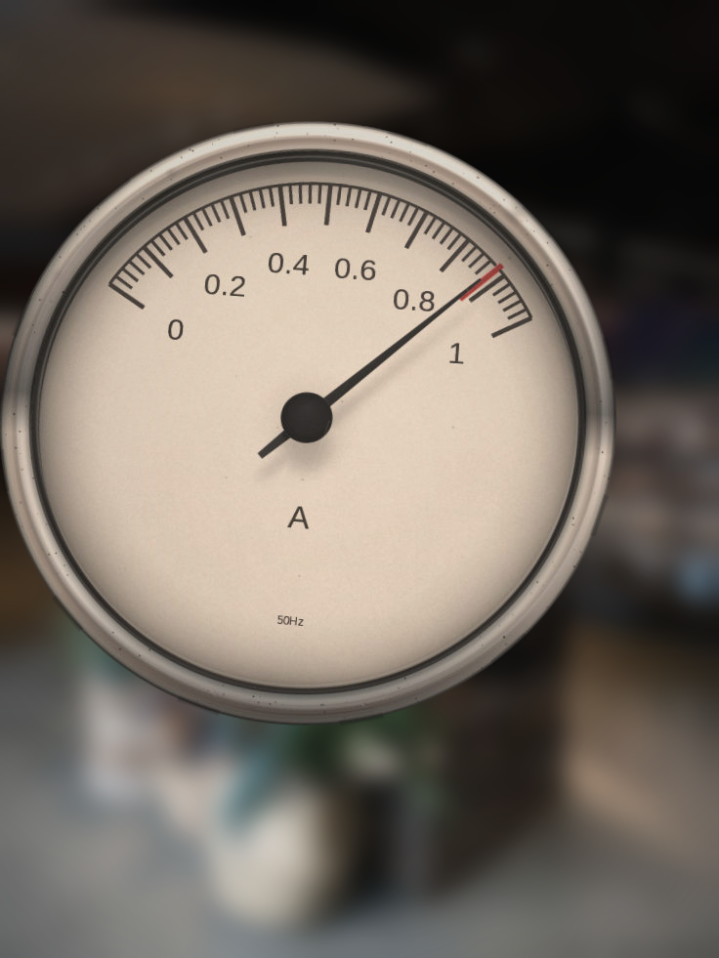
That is 0.88 A
